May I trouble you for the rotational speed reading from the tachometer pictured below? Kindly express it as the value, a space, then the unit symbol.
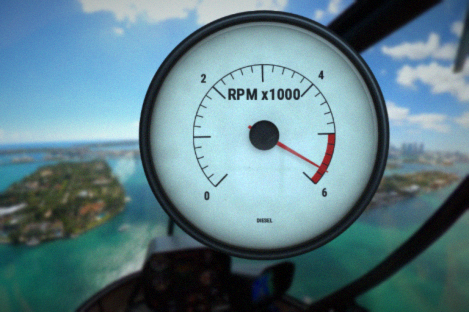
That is 5700 rpm
